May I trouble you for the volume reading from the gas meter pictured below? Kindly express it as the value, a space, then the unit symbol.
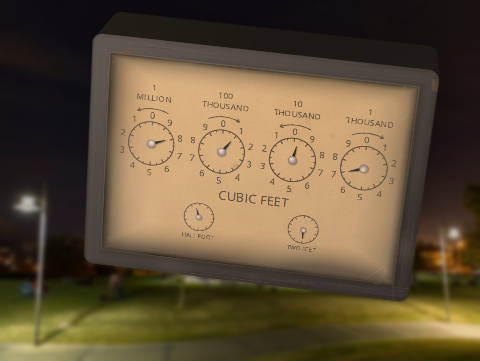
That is 809700 ft³
